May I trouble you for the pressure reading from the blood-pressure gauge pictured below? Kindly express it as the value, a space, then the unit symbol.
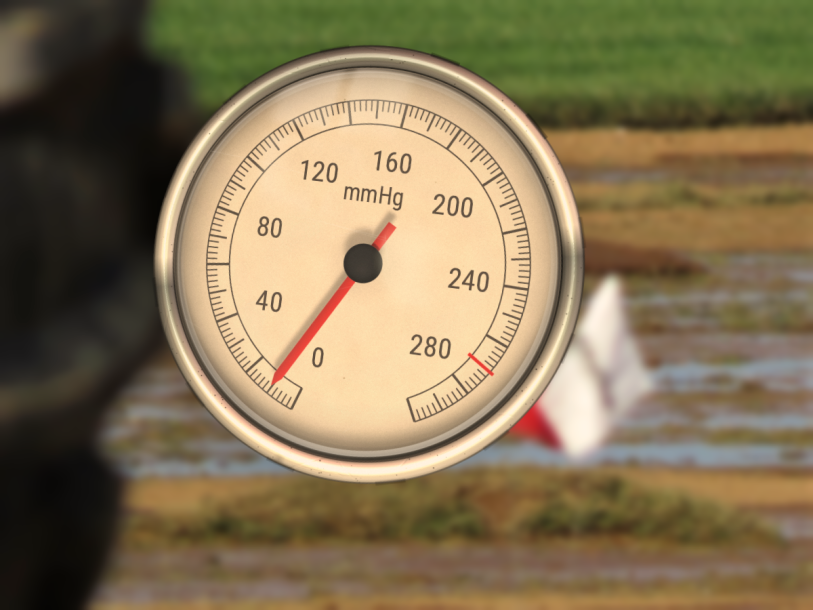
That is 10 mmHg
